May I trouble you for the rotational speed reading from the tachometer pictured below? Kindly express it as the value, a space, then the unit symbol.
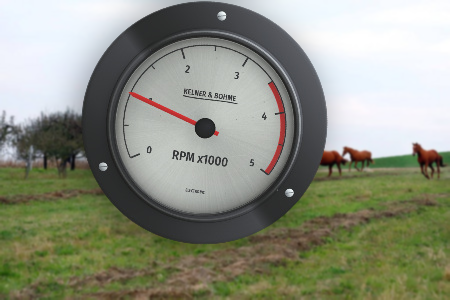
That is 1000 rpm
